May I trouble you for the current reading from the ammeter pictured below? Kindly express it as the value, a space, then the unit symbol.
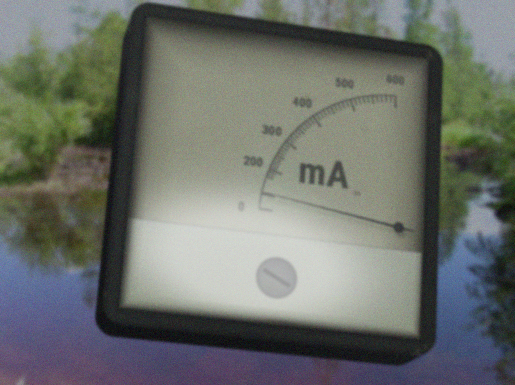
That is 100 mA
